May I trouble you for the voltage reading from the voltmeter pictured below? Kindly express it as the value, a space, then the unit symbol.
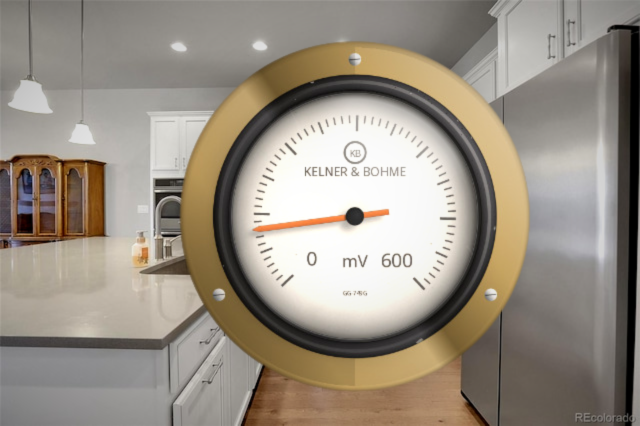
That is 80 mV
